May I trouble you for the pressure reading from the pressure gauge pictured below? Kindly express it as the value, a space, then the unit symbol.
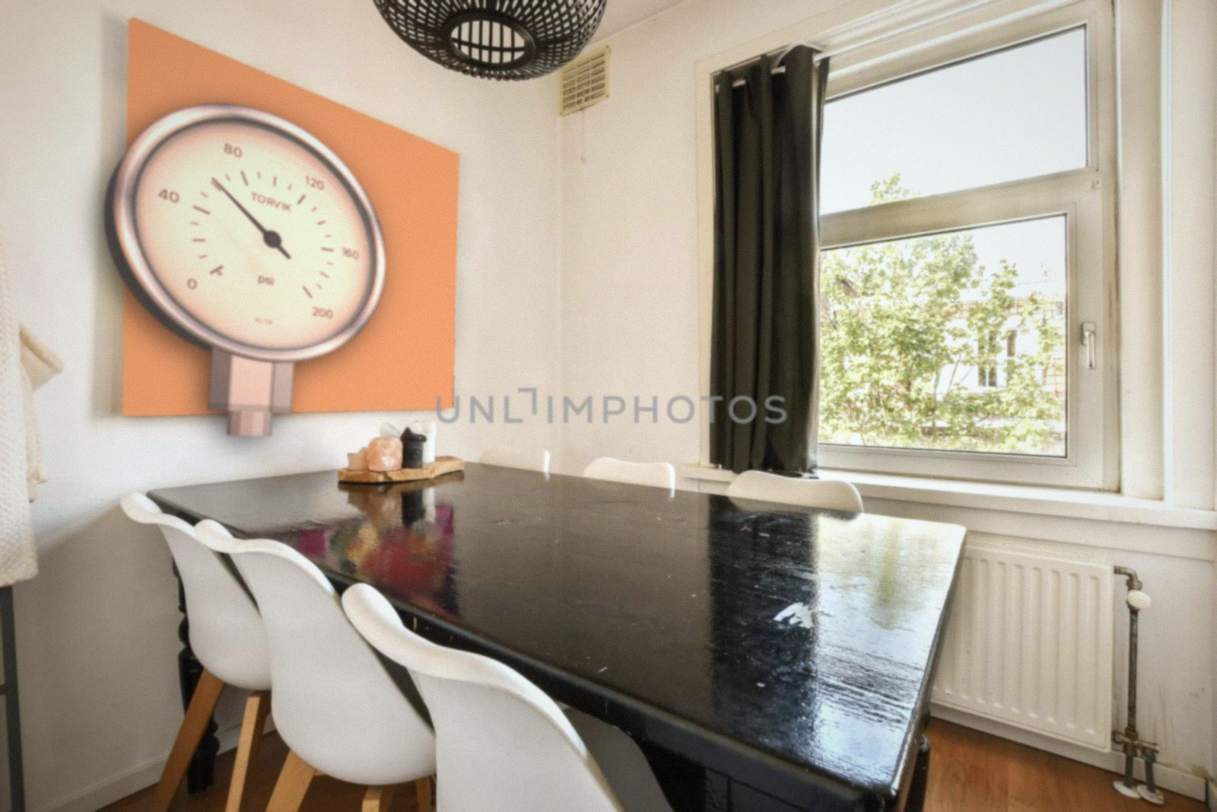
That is 60 psi
